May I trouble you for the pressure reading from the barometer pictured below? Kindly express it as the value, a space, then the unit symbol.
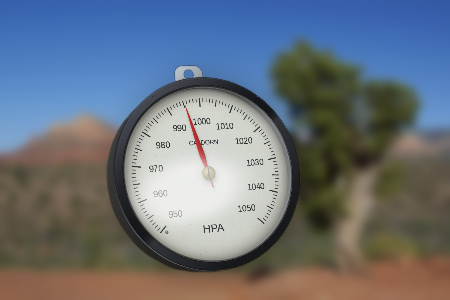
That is 995 hPa
